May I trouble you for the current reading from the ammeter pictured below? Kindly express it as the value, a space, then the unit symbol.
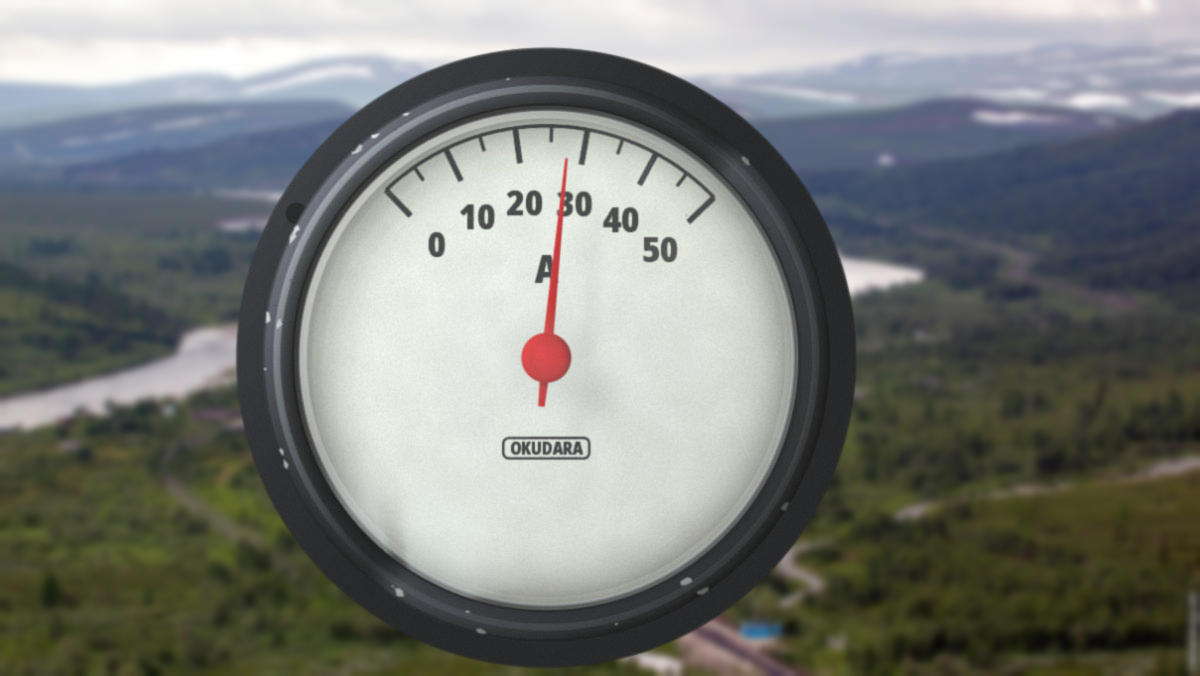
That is 27.5 A
